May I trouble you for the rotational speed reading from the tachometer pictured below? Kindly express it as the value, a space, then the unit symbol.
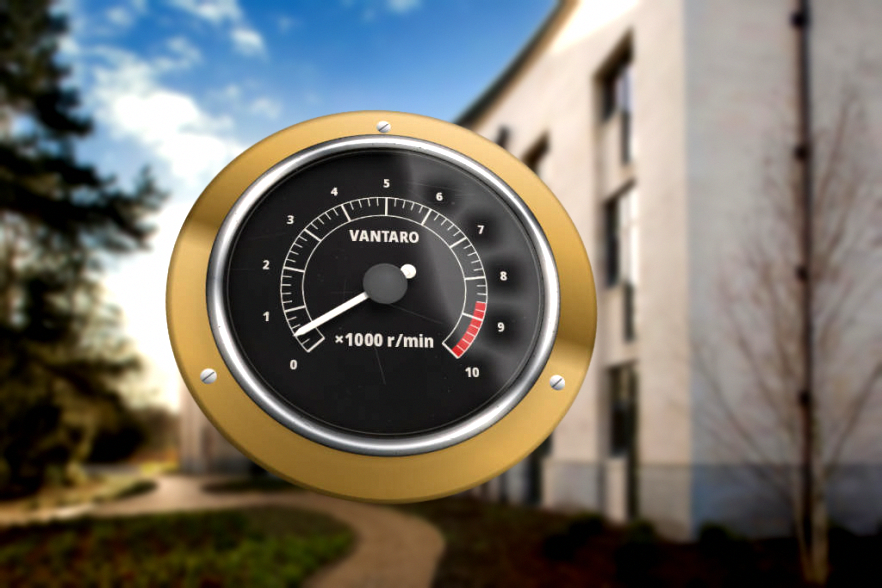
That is 400 rpm
